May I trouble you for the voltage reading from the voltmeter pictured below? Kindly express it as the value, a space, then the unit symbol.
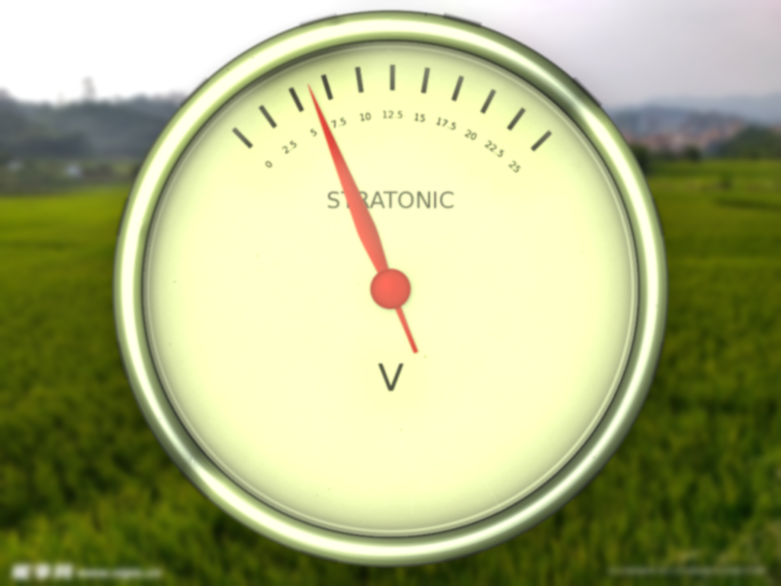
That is 6.25 V
